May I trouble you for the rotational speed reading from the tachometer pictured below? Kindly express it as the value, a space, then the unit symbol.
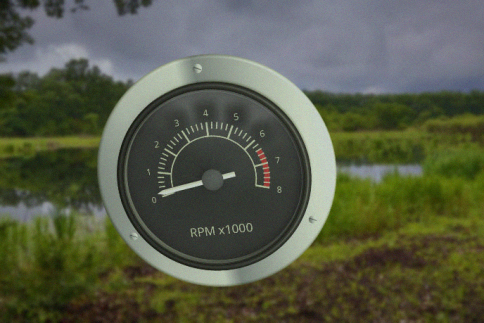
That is 200 rpm
